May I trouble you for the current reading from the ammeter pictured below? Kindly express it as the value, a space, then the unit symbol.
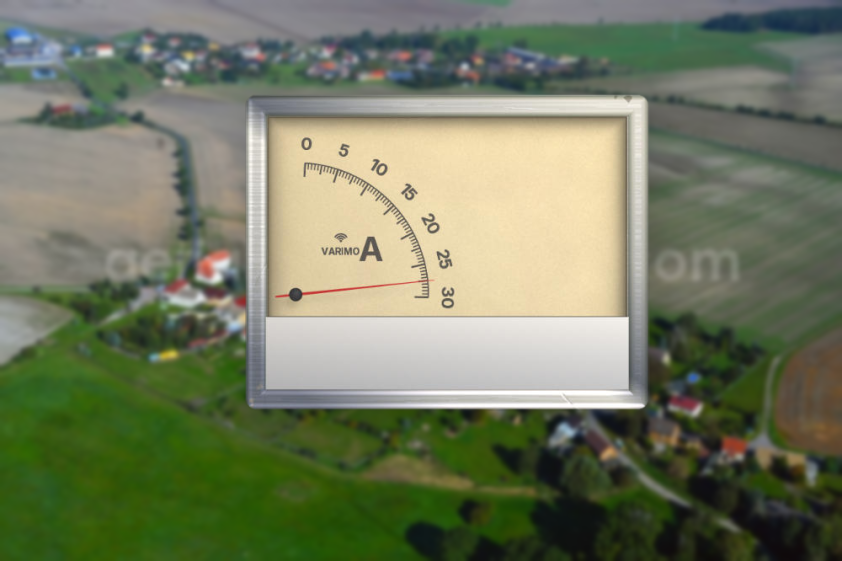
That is 27.5 A
